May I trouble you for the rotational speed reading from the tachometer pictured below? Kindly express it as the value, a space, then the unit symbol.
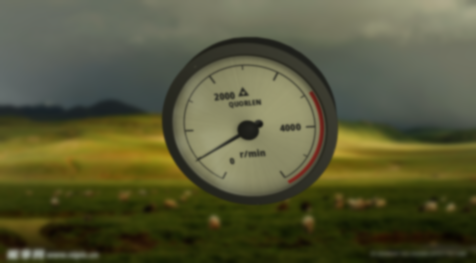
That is 500 rpm
